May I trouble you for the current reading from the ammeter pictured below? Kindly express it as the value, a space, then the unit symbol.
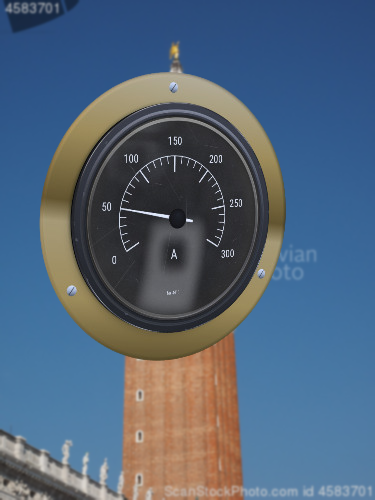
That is 50 A
